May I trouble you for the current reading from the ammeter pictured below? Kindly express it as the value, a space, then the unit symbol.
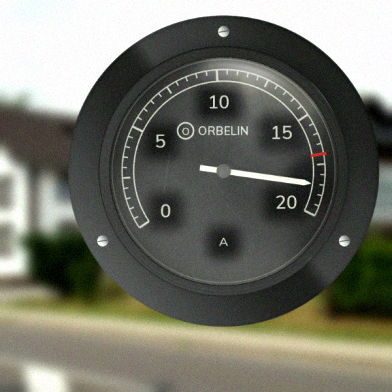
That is 18.5 A
